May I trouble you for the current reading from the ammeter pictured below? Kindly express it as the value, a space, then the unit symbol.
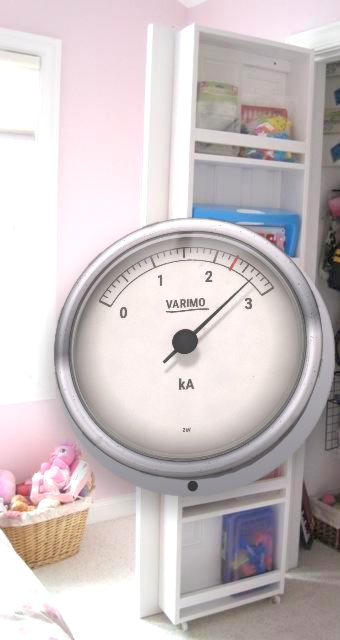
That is 2.7 kA
